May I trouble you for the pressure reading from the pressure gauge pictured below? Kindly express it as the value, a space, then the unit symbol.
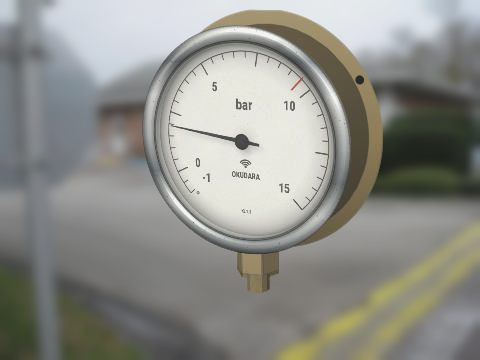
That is 2 bar
